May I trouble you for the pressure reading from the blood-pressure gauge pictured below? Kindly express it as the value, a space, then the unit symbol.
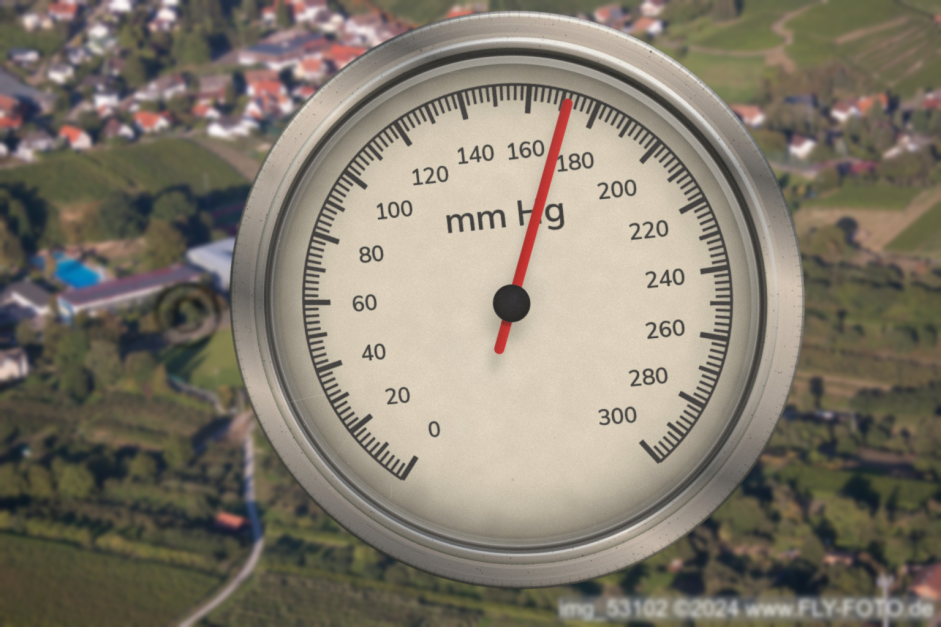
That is 172 mmHg
